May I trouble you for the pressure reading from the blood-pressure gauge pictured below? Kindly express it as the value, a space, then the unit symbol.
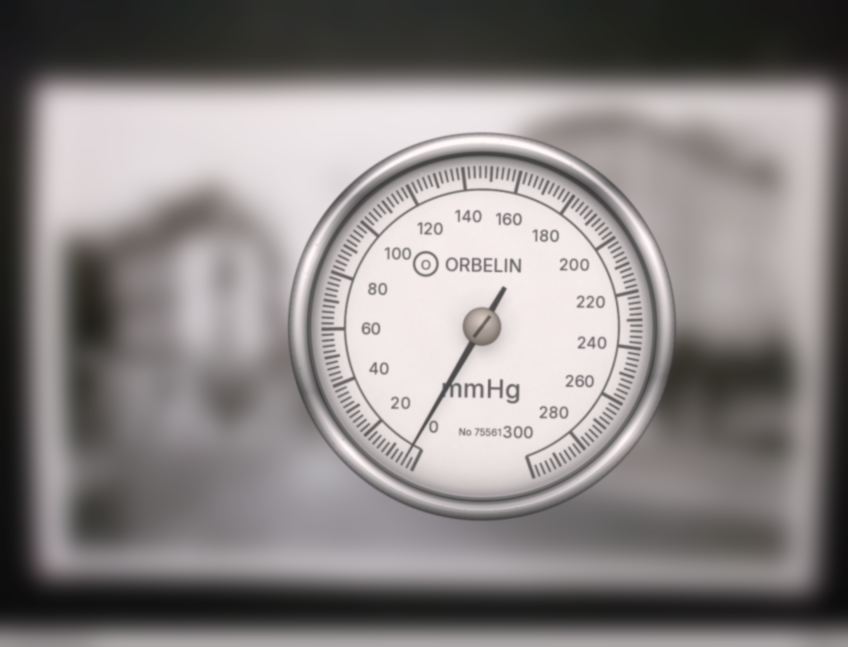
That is 4 mmHg
